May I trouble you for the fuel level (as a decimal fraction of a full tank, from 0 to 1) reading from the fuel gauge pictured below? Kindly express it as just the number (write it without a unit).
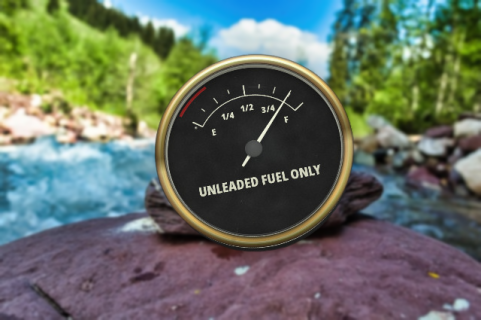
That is 0.875
